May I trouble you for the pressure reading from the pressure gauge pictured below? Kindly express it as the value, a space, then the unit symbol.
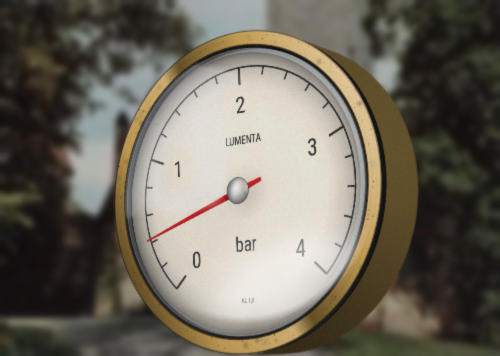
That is 0.4 bar
